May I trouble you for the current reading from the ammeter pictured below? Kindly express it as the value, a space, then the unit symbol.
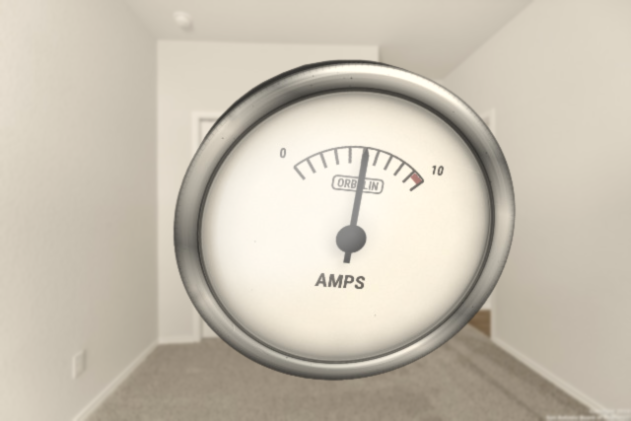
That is 5 A
